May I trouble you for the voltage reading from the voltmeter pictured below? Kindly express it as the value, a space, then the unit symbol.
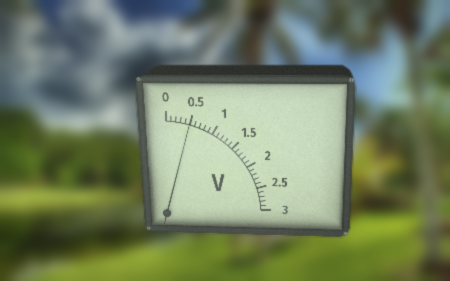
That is 0.5 V
